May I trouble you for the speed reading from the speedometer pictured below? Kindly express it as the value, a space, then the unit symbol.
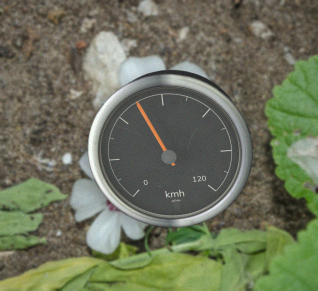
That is 50 km/h
